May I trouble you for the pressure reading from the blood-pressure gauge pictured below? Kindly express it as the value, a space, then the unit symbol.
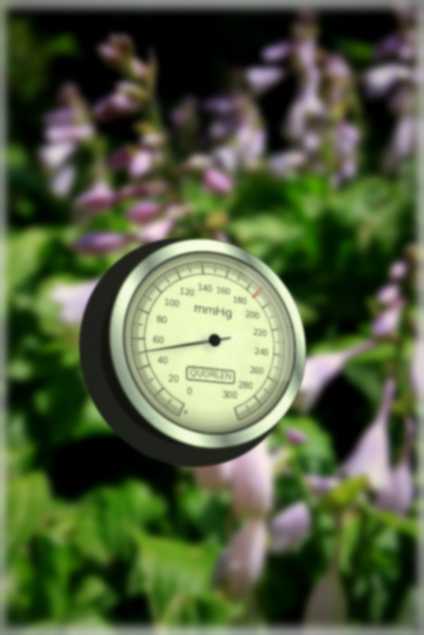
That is 50 mmHg
